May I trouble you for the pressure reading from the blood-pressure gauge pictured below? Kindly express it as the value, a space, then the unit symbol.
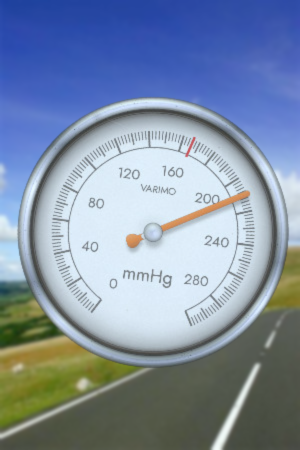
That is 210 mmHg
